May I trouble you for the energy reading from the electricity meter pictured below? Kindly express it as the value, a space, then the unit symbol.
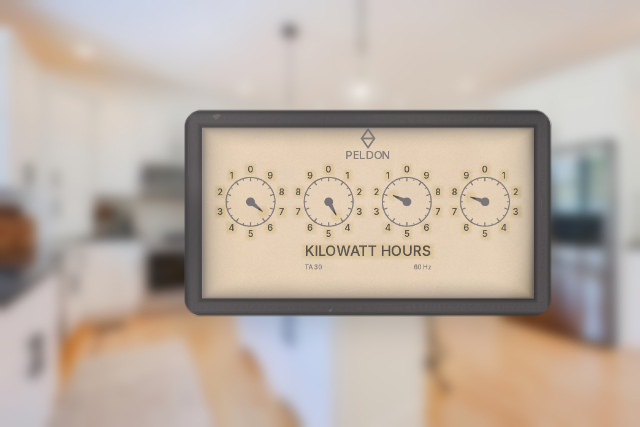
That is 6418 kWh
